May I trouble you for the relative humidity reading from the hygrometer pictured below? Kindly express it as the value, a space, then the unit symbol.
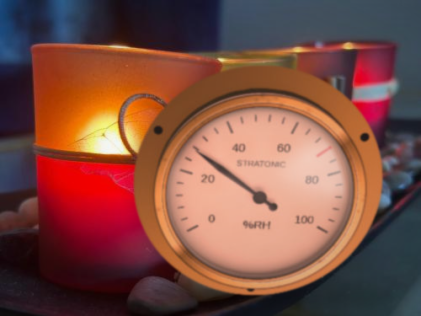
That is 28 %
